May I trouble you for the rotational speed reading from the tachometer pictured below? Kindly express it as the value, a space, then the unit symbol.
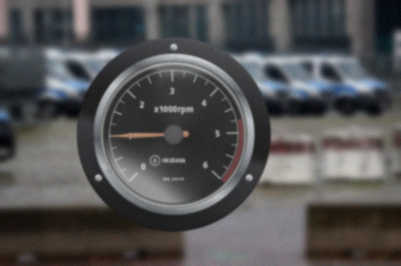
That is 1000 rpm
